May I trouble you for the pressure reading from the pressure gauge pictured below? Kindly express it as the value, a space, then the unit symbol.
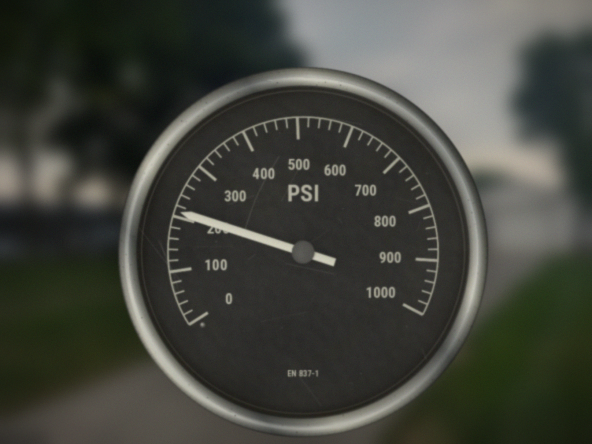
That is 210 psi
